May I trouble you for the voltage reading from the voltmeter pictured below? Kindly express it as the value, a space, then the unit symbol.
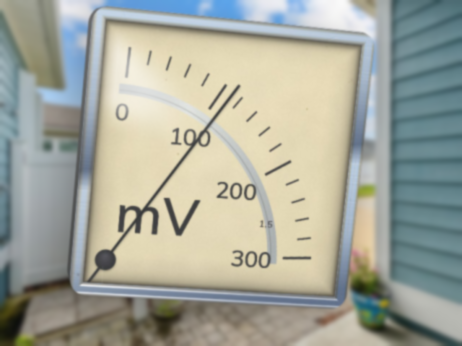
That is 110 mV
